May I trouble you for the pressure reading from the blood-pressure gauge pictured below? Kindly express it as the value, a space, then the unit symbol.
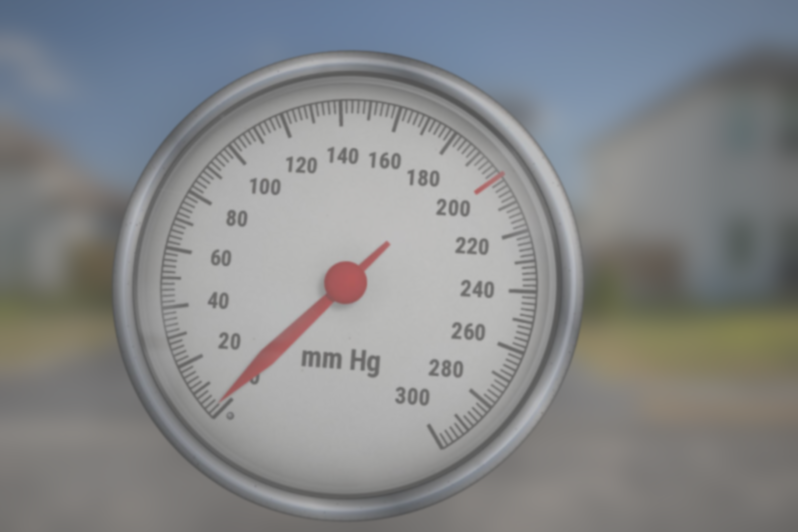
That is 2 mmHg
